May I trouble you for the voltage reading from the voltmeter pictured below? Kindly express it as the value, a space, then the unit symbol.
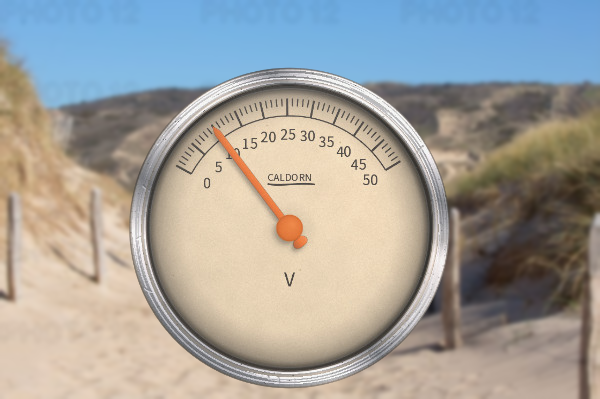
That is 10 V
